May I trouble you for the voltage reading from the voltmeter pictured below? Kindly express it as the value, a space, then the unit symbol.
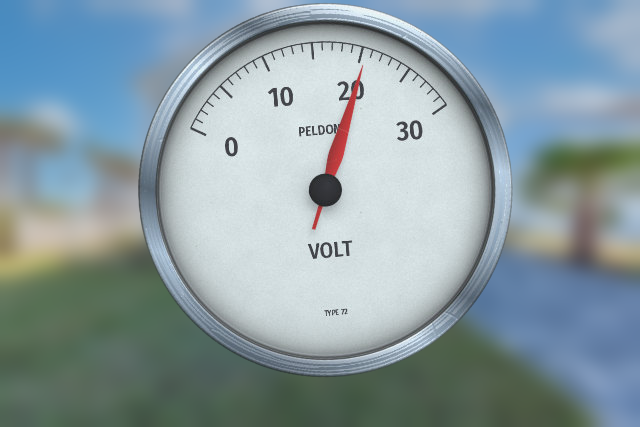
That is 20.5 V
